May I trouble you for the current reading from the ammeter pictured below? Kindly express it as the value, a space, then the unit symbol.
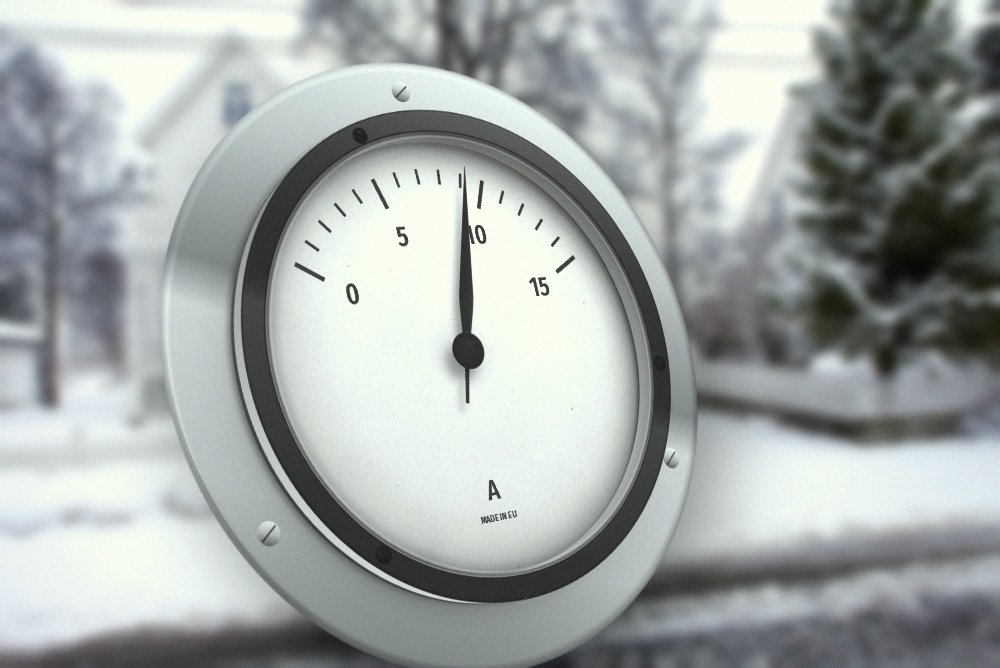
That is 9 A
